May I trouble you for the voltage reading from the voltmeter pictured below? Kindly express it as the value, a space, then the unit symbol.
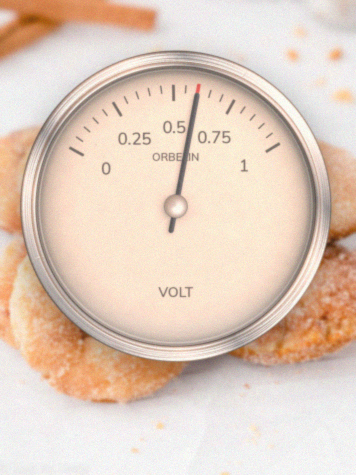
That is 0.6 V
